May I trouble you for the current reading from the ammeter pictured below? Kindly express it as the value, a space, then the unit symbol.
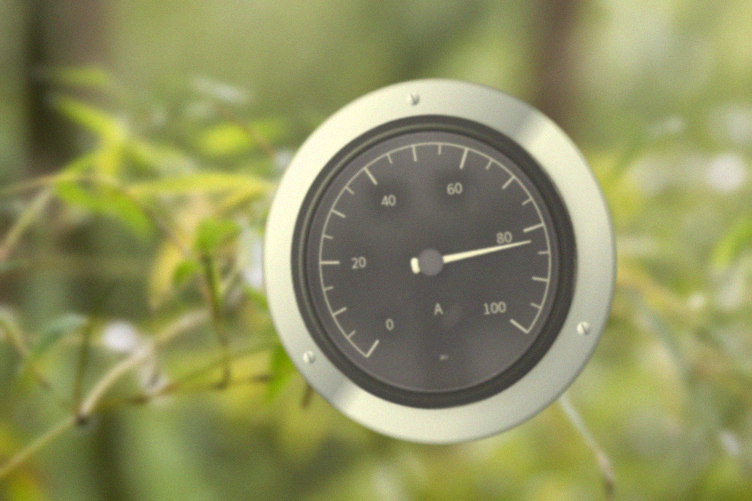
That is 82.5 A
